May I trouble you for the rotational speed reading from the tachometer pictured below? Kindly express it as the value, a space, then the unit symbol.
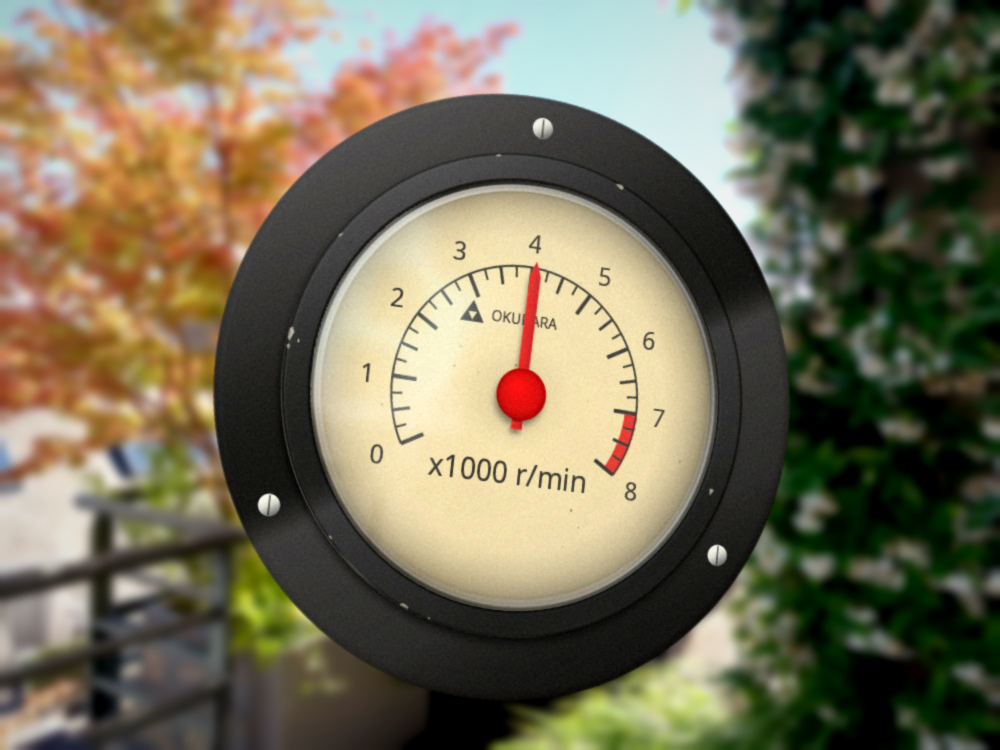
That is 4000 rpm
